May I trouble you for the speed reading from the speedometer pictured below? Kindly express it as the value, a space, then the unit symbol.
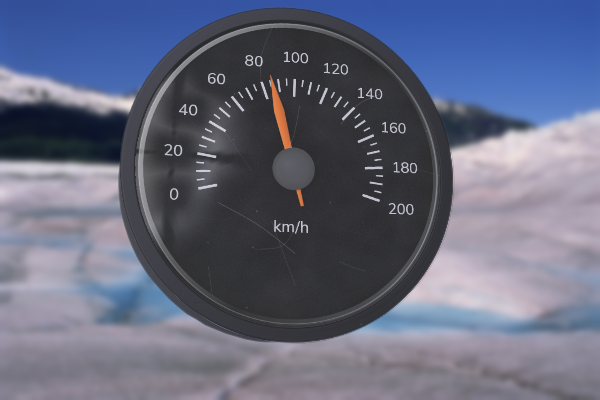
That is 85 km/h
